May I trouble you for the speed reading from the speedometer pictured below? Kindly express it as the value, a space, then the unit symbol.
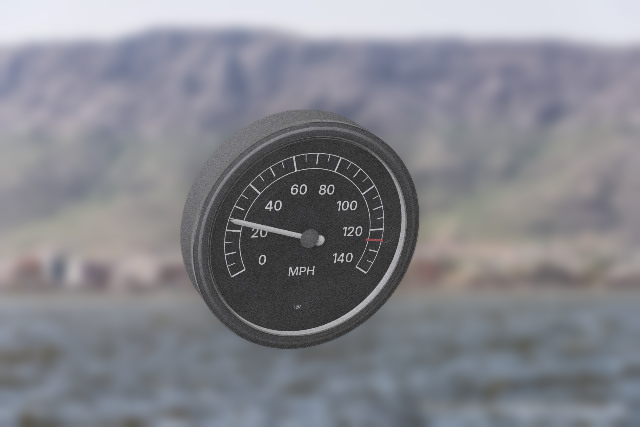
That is 25 mph
